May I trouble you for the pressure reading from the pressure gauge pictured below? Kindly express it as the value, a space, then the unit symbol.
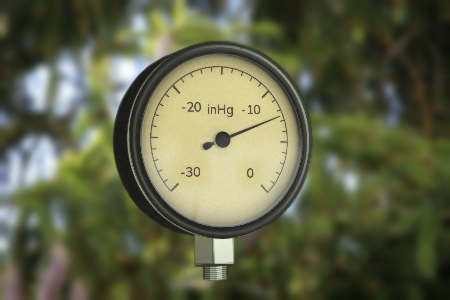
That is -7.5 inHg
